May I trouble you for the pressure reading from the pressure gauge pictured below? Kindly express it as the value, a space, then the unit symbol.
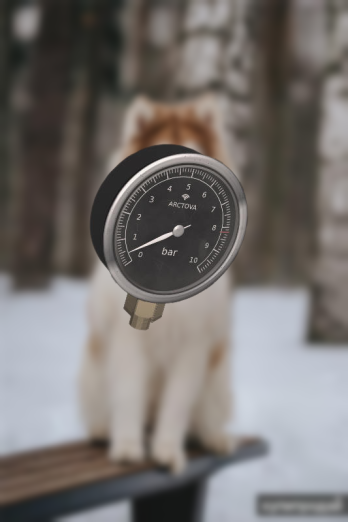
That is 0.5 bar
